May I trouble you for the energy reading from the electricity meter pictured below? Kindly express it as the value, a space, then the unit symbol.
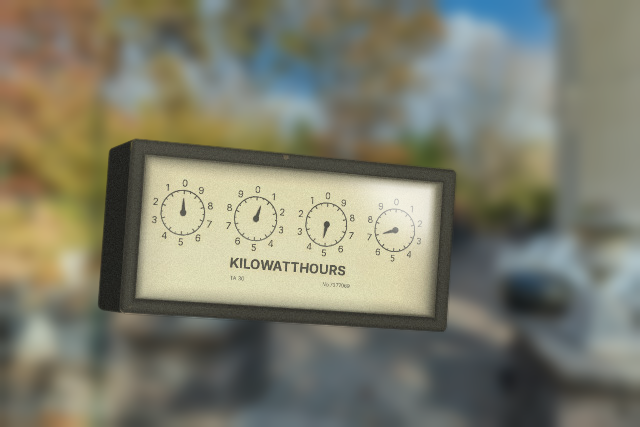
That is 47 kWh
